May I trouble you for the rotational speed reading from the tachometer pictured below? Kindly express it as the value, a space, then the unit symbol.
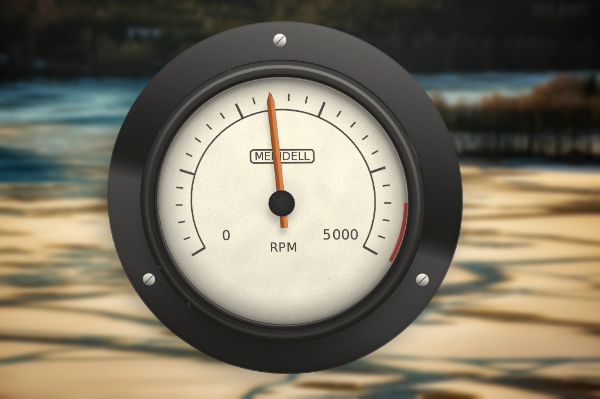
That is 2400 rpm
